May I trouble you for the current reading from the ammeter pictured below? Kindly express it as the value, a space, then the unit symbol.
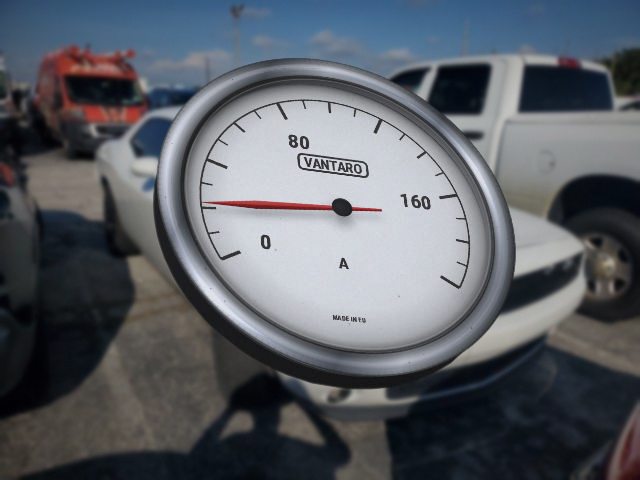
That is 20 A
